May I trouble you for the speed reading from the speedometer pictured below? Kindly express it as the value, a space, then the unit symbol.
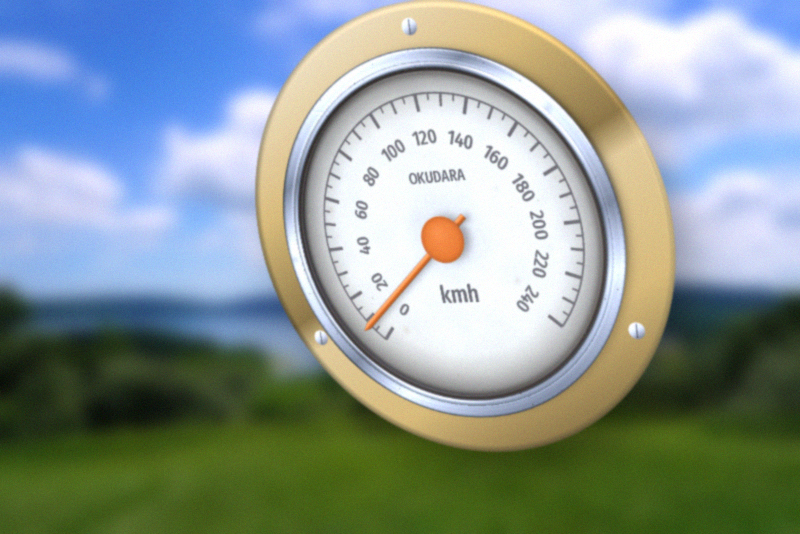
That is 7.5 km/h
